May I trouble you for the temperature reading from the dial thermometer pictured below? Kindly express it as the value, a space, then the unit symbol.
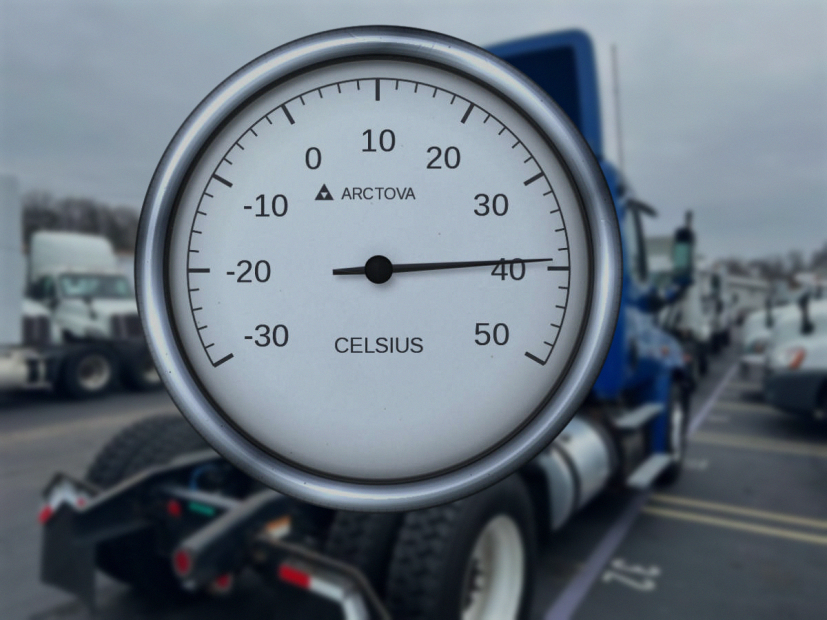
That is 39 °C
